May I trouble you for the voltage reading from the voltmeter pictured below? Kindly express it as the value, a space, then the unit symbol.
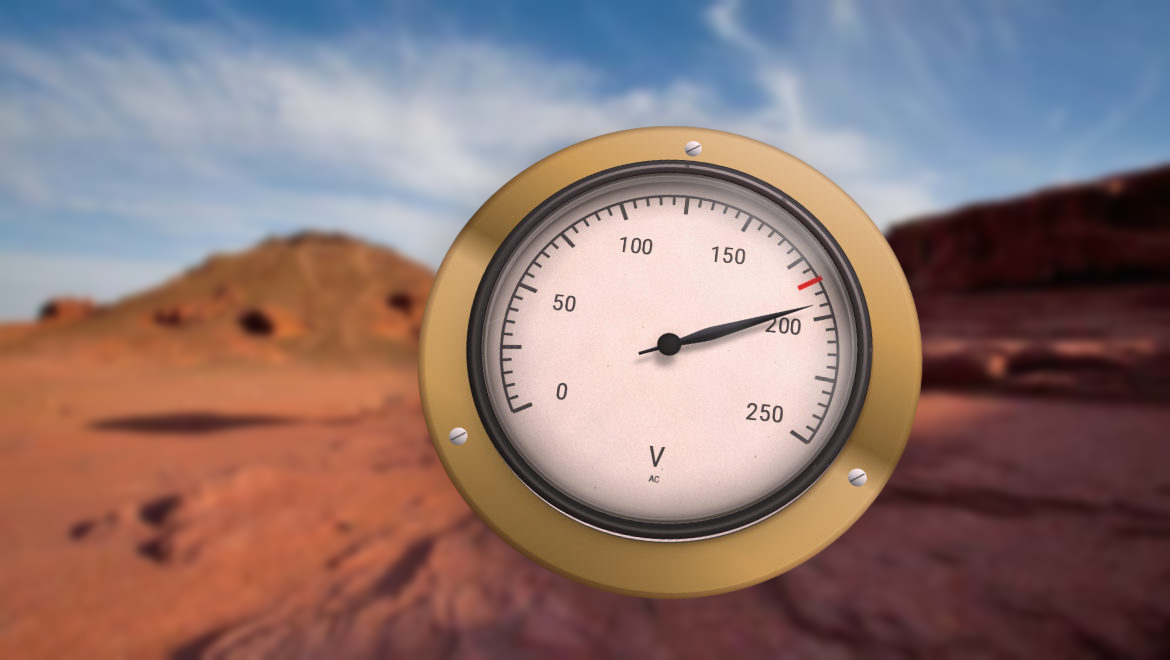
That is 195 V
